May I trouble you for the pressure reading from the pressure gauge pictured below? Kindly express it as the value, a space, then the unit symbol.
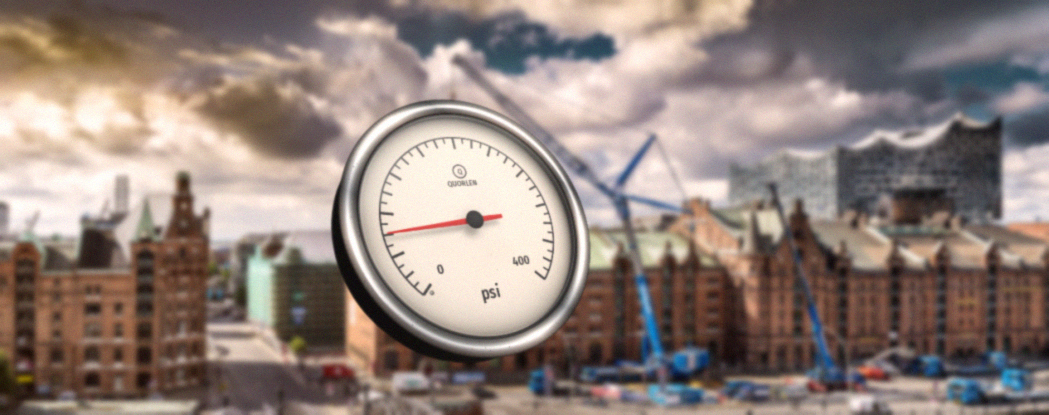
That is 60 psi
